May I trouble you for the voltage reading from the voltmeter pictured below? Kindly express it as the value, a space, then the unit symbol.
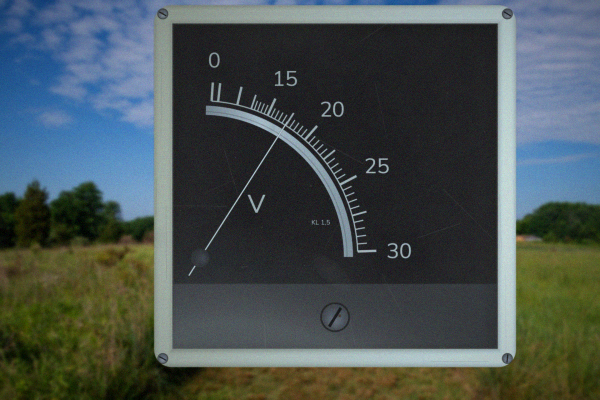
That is 17.5 V
